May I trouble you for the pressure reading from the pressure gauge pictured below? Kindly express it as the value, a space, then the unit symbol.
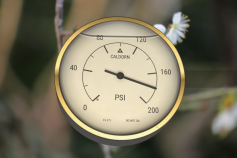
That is 180 psi
